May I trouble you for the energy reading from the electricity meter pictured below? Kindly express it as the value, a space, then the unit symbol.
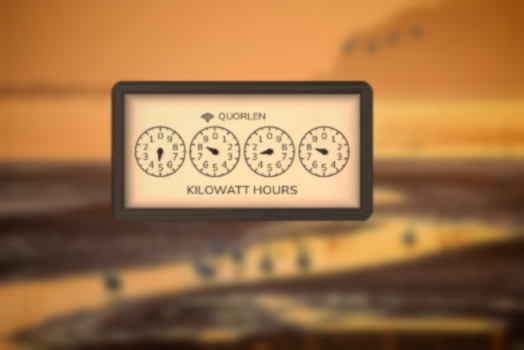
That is 4828 kWh
